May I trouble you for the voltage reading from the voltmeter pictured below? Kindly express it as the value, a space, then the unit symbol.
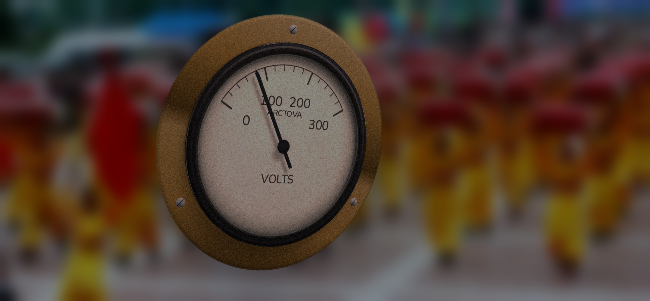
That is 80 V
